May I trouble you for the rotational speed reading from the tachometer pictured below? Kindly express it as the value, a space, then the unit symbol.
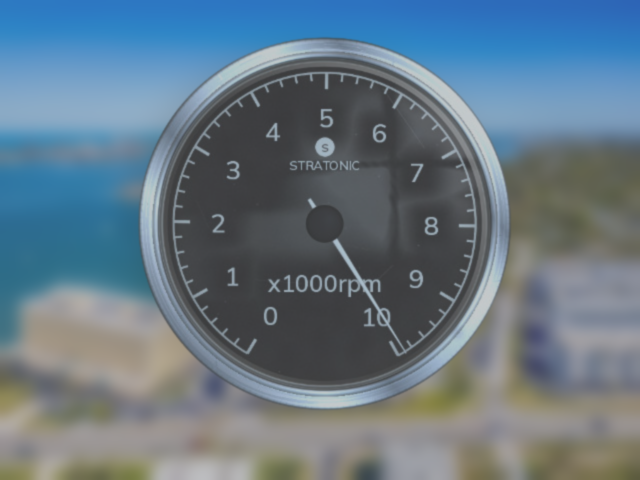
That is 9900 rpm
